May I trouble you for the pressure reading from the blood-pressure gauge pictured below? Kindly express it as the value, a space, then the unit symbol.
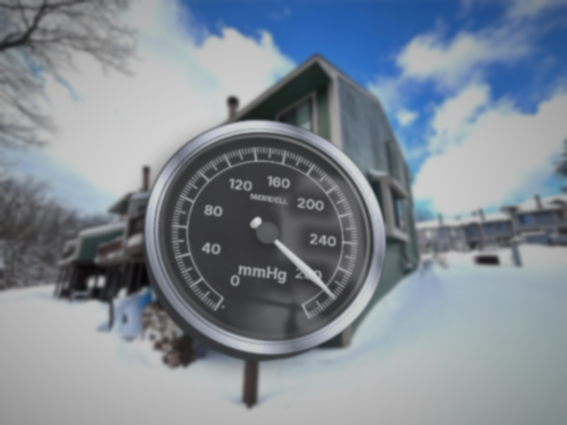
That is 280 mmHg
